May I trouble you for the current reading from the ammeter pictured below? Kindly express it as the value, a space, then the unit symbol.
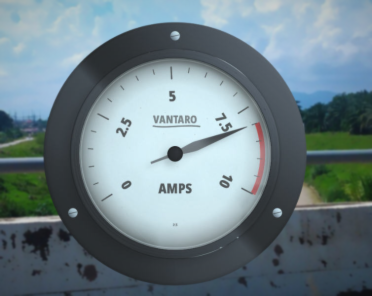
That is 8 A
